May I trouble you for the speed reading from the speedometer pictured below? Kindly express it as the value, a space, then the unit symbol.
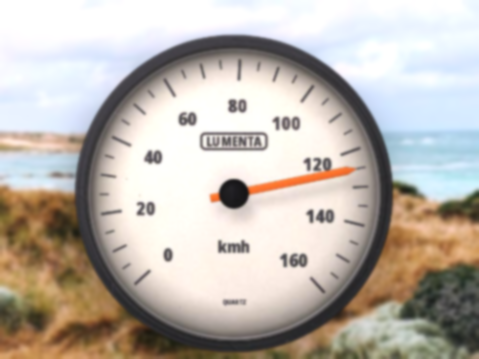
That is 125 km/h
